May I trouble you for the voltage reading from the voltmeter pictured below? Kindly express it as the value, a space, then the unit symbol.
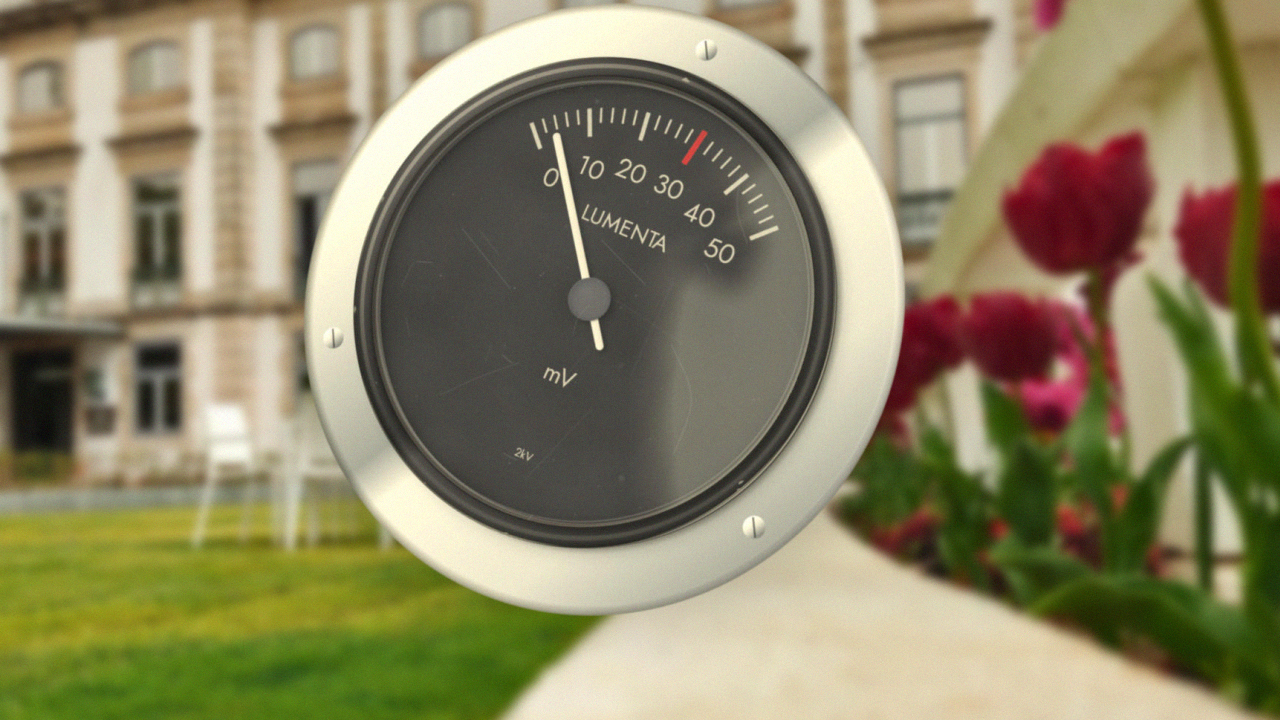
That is 4 mV
